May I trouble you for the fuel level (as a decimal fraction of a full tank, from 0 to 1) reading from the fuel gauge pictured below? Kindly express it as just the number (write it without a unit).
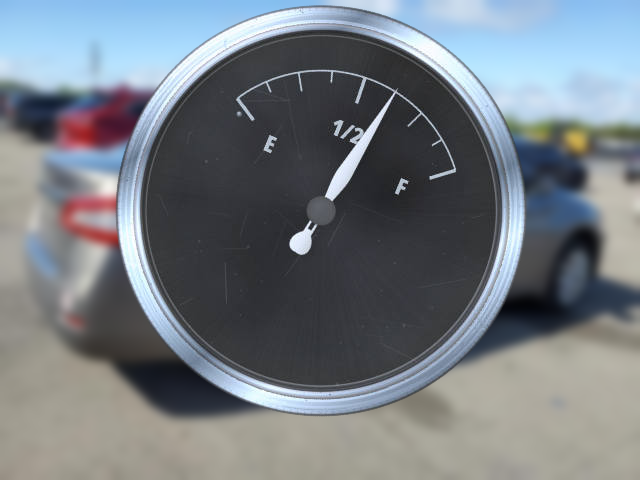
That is 0.625
